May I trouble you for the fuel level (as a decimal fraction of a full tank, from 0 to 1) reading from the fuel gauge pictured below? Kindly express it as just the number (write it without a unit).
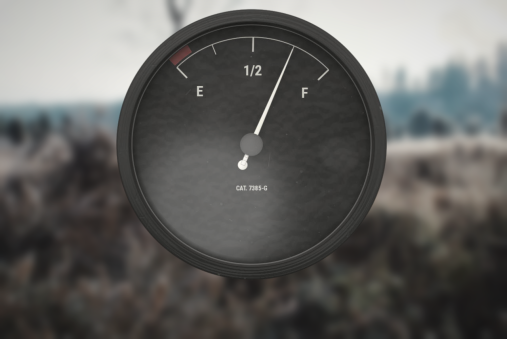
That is 0.75
